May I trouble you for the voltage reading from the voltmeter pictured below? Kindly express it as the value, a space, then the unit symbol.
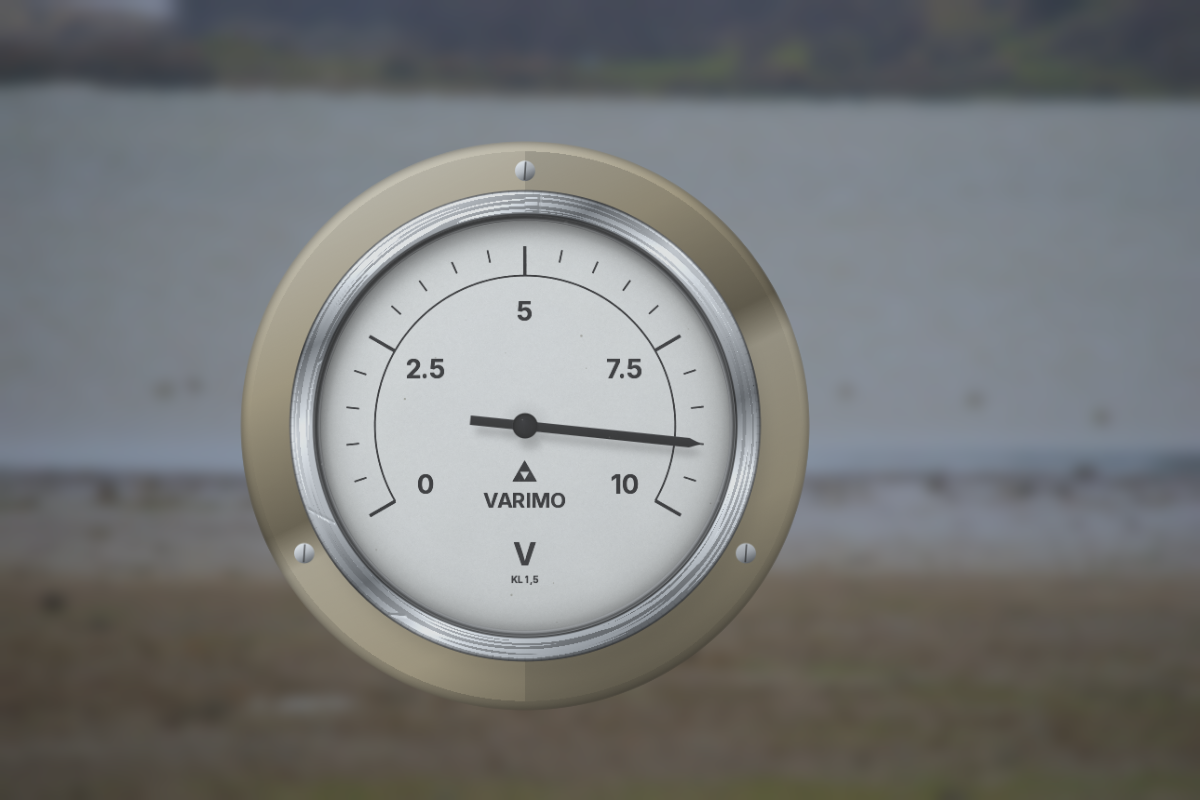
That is 9 V
